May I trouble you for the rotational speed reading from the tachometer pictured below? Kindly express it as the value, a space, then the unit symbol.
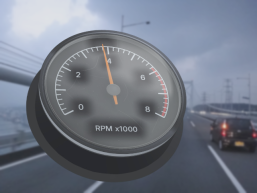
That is 3800 rpm
